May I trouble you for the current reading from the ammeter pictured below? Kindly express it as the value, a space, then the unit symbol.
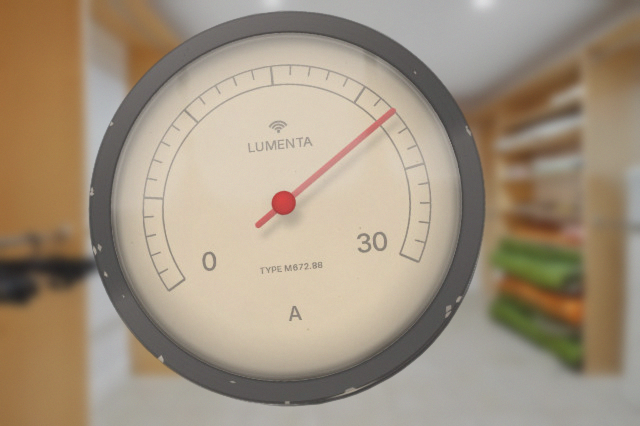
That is 22 A
